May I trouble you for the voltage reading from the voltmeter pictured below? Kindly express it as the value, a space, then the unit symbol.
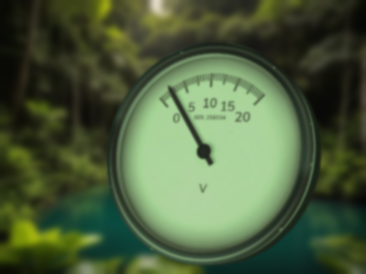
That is 2.5 V
